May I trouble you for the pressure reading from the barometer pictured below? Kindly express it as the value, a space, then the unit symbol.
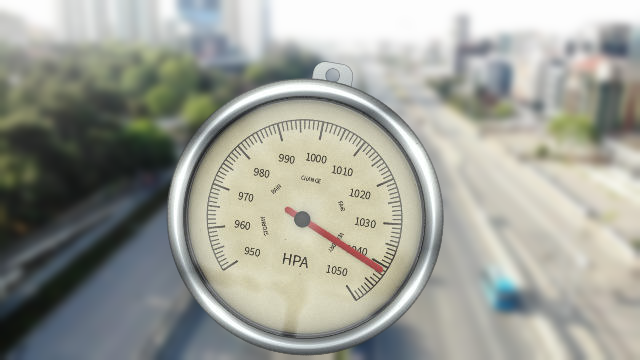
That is 1041 hPa
